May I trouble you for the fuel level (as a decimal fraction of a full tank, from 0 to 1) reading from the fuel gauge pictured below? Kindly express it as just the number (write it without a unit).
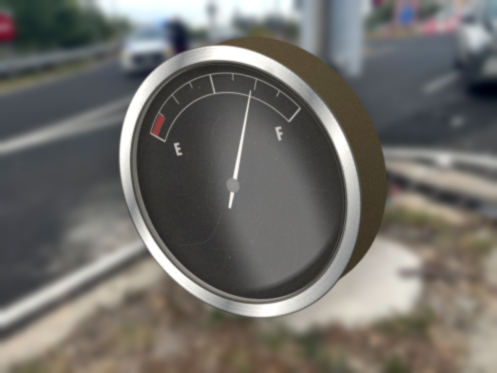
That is 0.75
